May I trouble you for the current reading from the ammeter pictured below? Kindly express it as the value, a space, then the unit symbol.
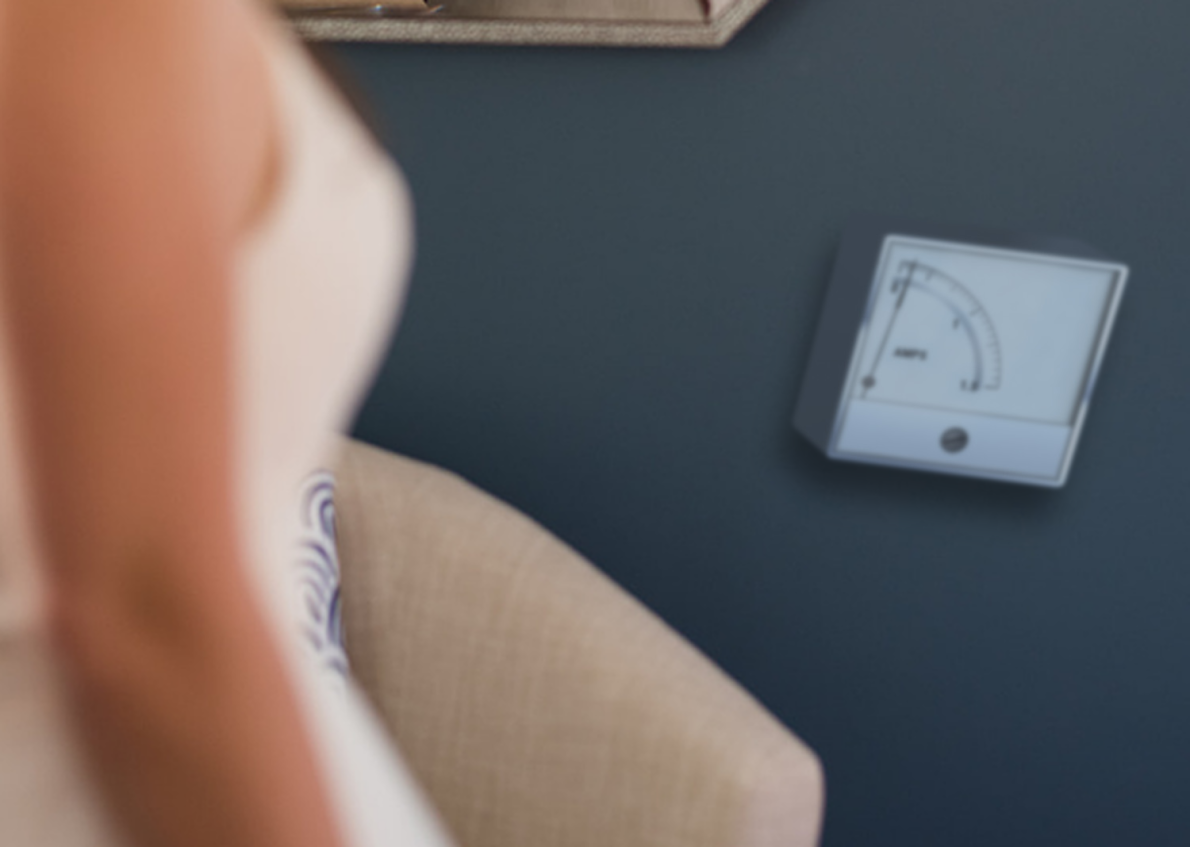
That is 0.25 A
